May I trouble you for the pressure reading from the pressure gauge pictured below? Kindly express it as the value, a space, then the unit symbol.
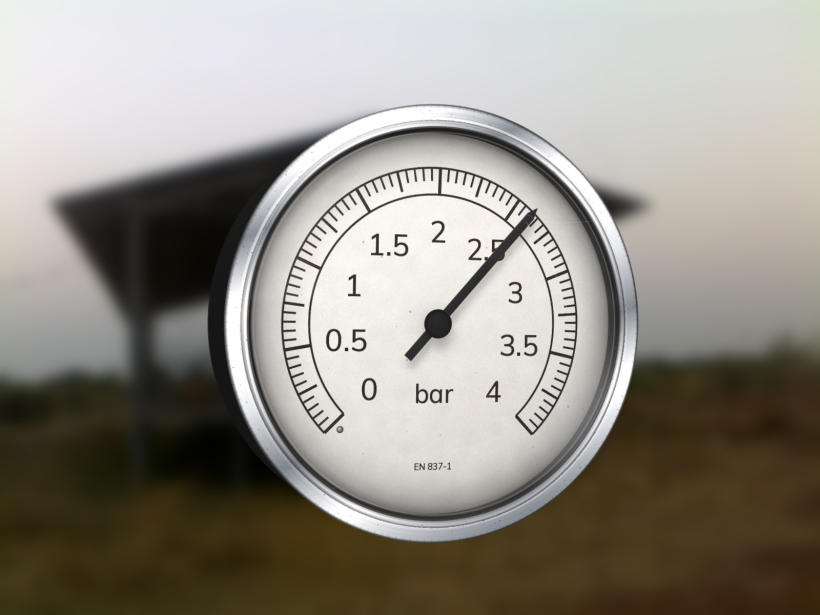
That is 2.6 bar
